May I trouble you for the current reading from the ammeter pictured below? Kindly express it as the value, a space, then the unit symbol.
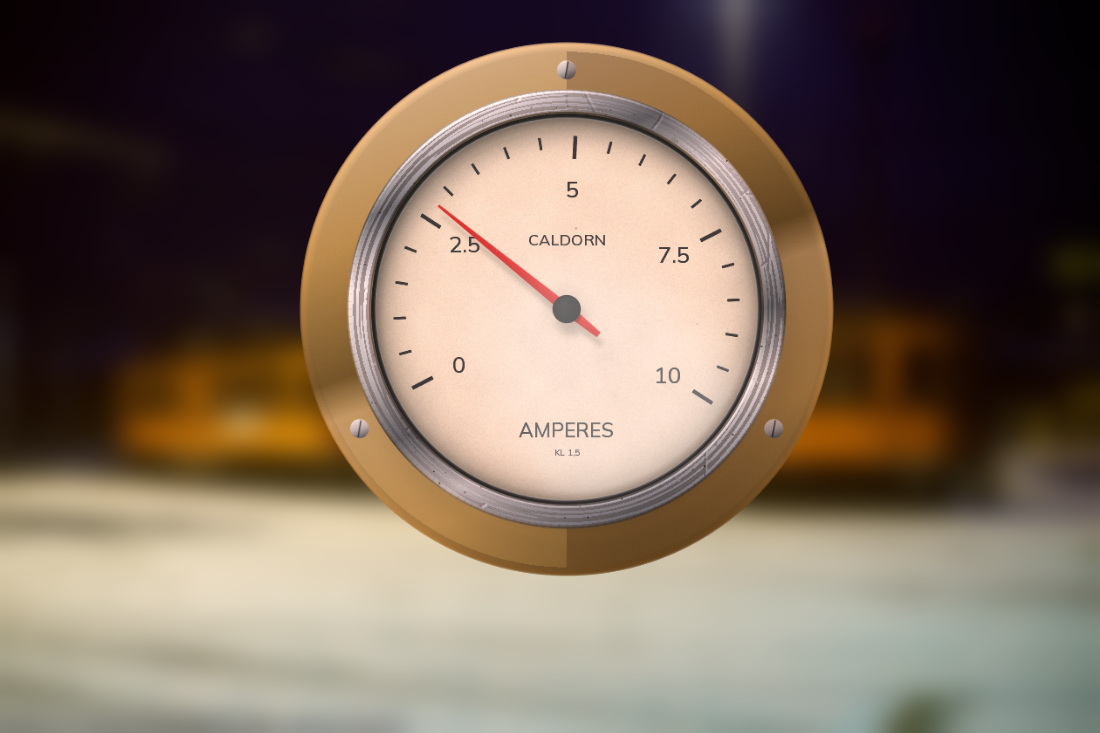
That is 2.75 A
